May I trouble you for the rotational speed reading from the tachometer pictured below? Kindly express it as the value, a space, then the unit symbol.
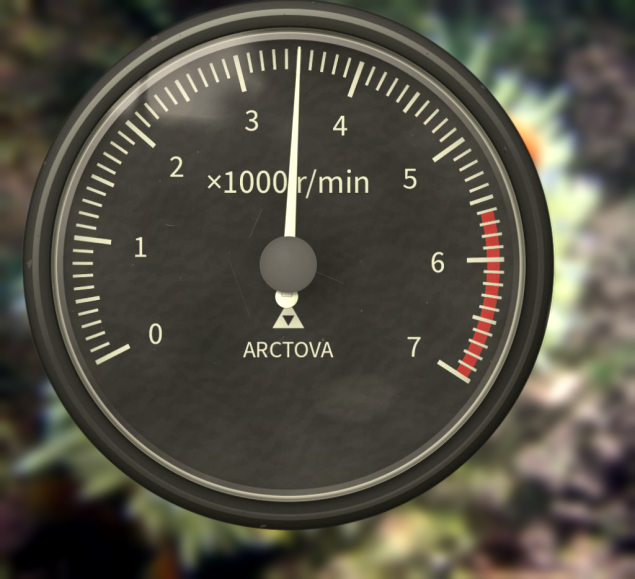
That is 3500 rpm
